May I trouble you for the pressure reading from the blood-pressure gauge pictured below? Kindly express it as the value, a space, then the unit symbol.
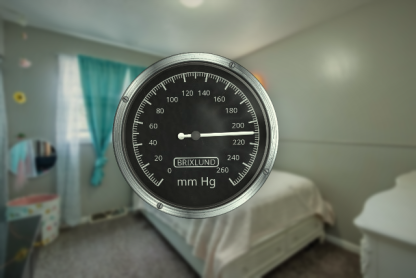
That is 210 mmHg
